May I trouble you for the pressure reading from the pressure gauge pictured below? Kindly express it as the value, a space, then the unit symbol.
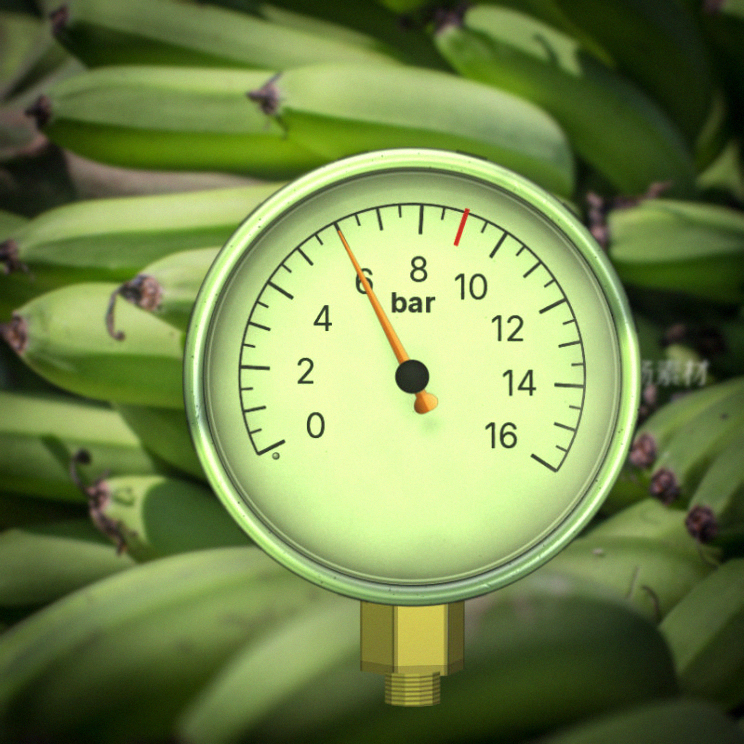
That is 6 bar
